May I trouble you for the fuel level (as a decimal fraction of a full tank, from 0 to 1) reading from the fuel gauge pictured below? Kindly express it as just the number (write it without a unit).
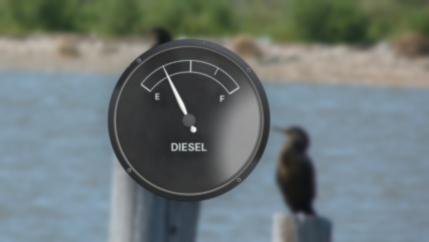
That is 0.25
